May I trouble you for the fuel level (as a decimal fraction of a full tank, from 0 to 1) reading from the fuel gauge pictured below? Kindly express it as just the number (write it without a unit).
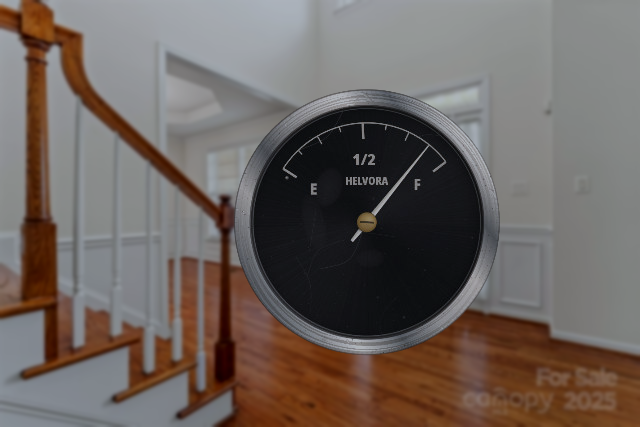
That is 0.875
